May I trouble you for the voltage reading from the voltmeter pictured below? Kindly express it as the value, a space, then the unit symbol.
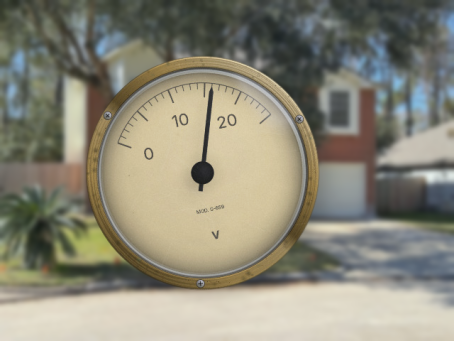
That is 16 V
